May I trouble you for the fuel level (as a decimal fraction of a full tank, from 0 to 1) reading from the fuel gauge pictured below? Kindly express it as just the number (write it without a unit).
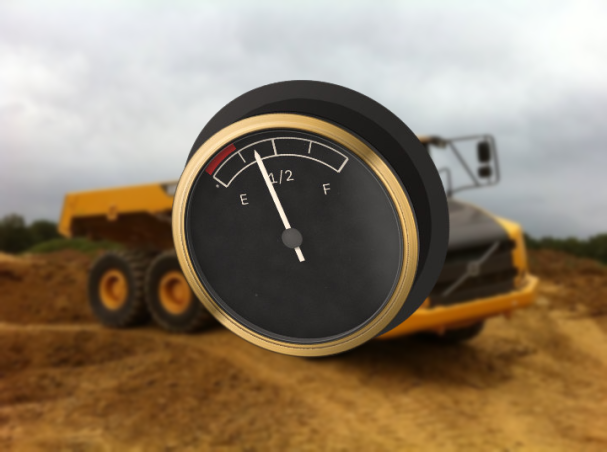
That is 0.375
